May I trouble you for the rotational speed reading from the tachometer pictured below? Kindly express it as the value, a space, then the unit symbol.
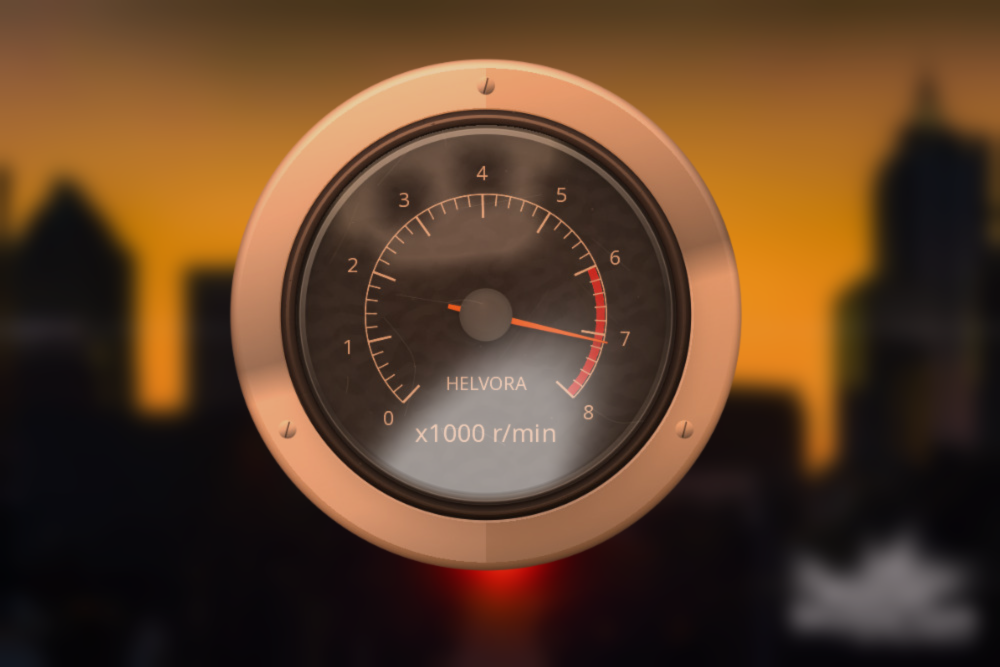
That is 7100 rpm
